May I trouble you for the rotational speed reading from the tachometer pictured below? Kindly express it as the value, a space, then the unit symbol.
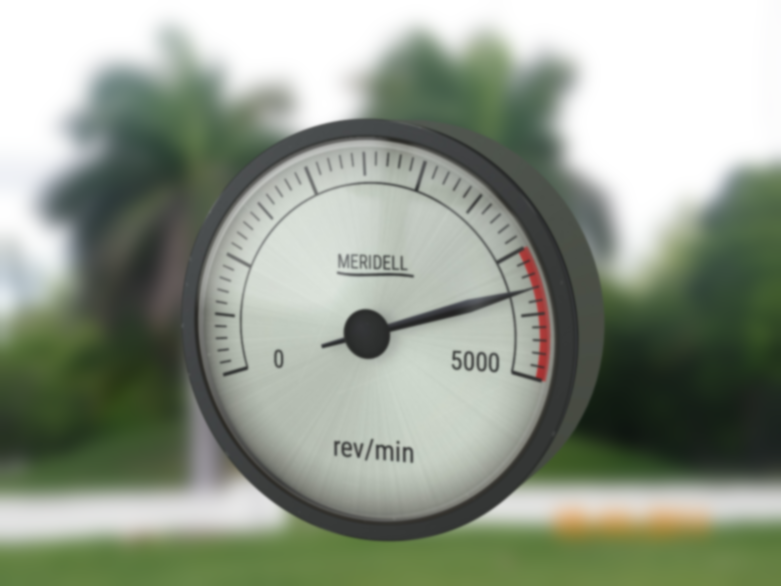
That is 4300 rpm
